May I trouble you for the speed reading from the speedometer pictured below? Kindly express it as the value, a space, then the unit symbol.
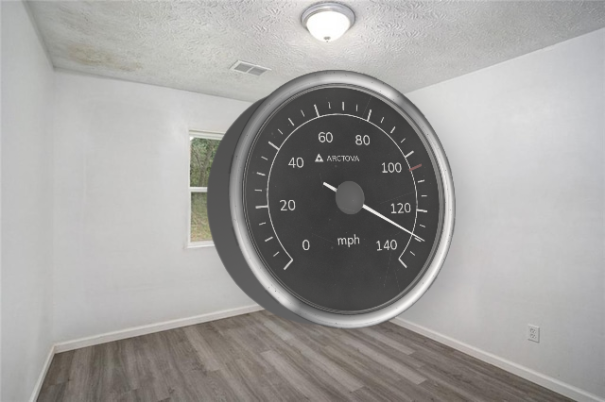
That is 130 mph
